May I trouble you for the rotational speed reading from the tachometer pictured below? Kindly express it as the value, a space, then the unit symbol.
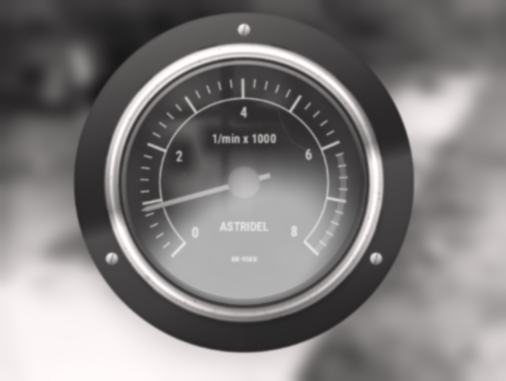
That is 900 rpm
